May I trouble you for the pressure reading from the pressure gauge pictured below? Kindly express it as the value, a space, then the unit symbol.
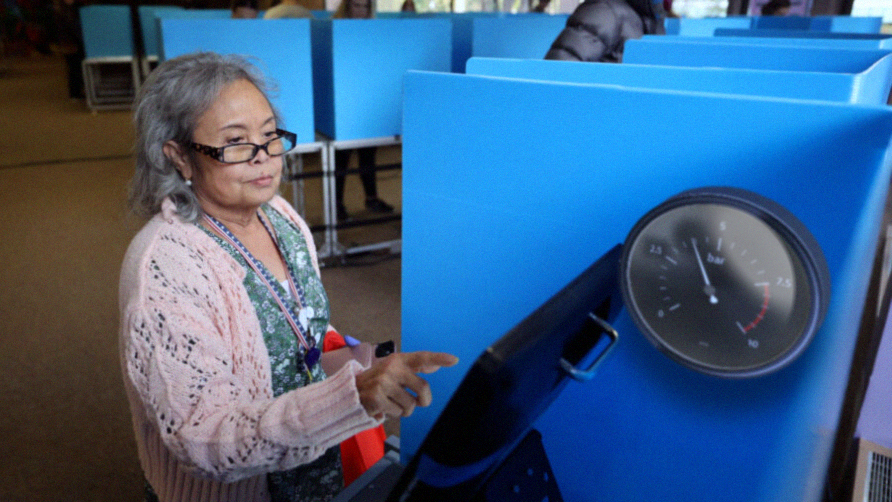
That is 4 bar
